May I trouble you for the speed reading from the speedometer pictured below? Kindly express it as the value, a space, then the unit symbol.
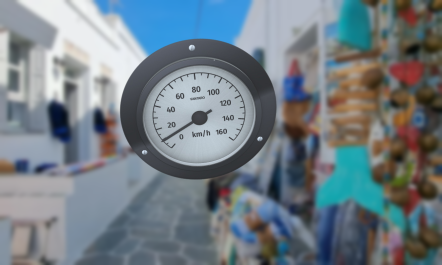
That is 10 km/h
